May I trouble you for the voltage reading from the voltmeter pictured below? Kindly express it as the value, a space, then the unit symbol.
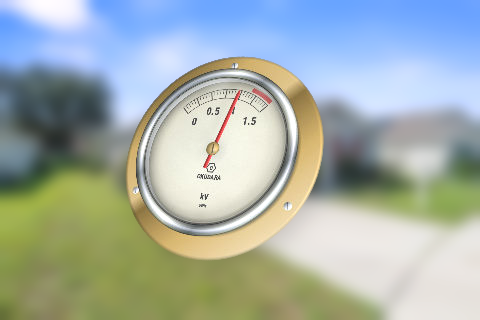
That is 1 kV
